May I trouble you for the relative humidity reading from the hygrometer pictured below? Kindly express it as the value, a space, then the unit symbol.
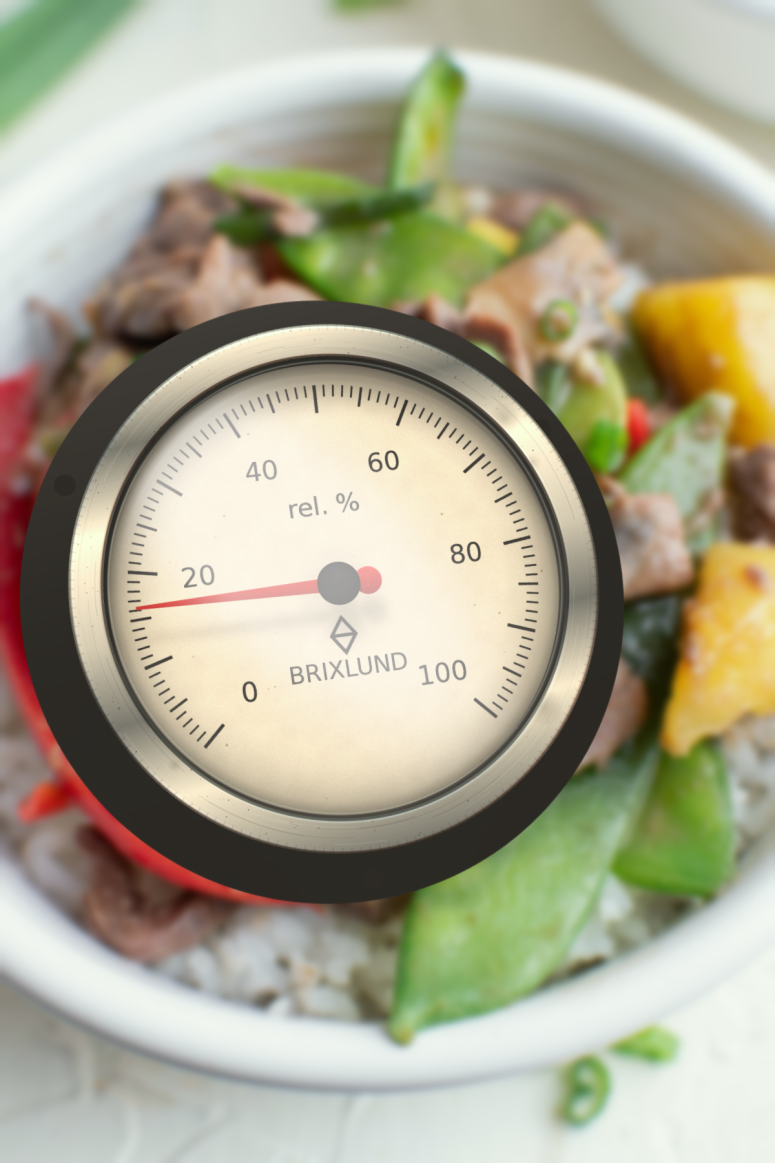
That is 16 %
